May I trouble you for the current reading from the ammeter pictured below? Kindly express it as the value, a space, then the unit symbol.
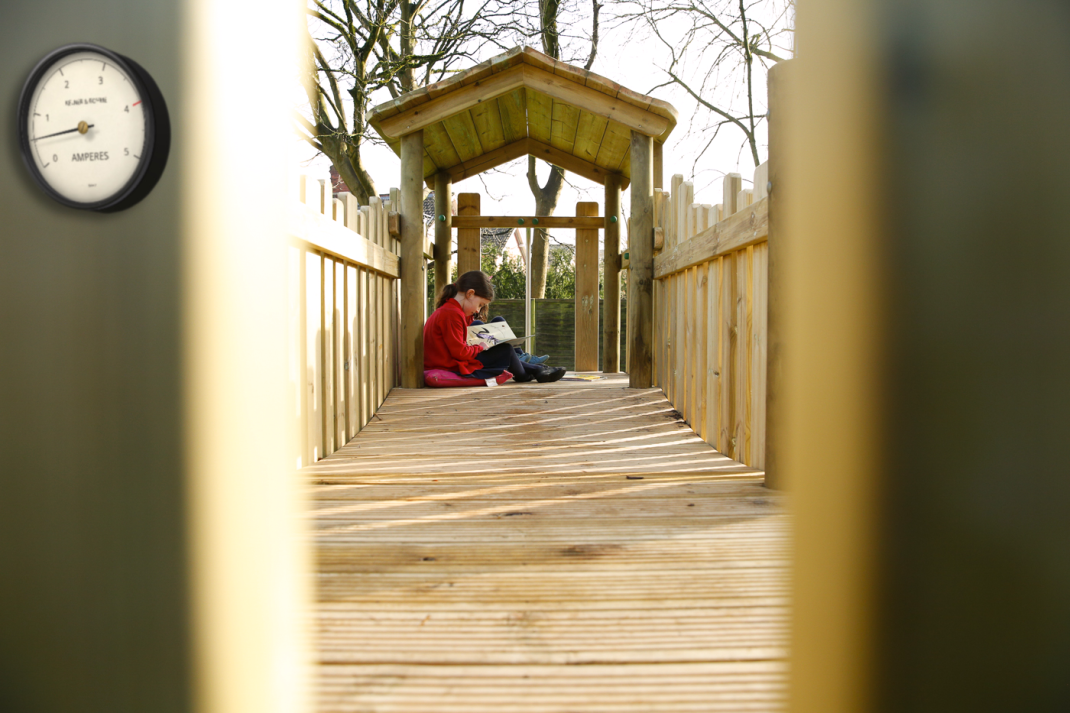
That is 0.5 A
